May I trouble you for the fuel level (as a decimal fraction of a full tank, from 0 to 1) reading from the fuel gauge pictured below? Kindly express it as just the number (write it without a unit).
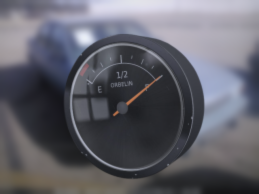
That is 1
